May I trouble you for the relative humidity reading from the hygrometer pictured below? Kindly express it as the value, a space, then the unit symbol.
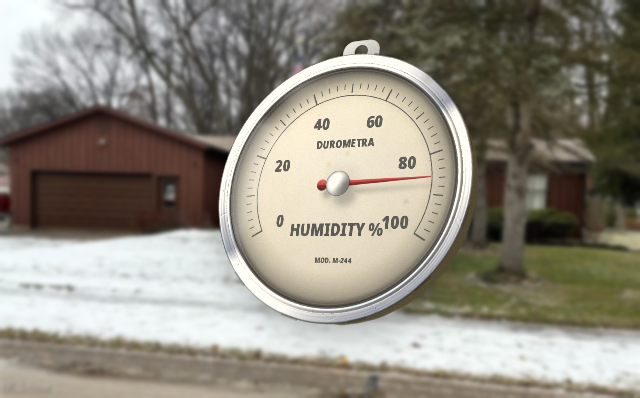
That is 86 %
